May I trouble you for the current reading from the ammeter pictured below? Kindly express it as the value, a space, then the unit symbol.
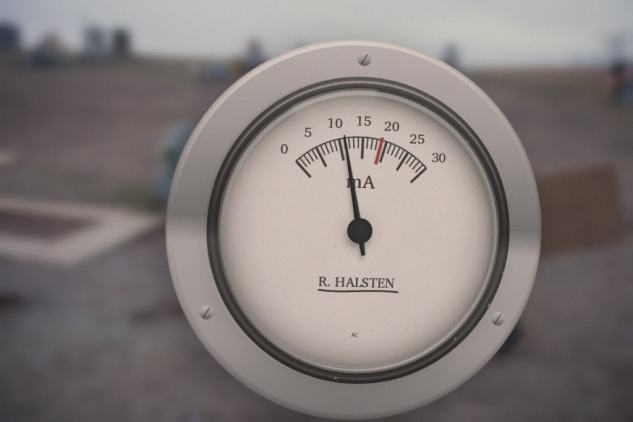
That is 11 mA
